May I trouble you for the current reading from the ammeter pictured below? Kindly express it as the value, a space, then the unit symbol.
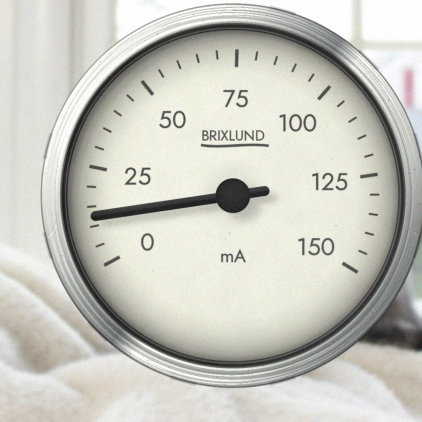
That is 12.5 mA
